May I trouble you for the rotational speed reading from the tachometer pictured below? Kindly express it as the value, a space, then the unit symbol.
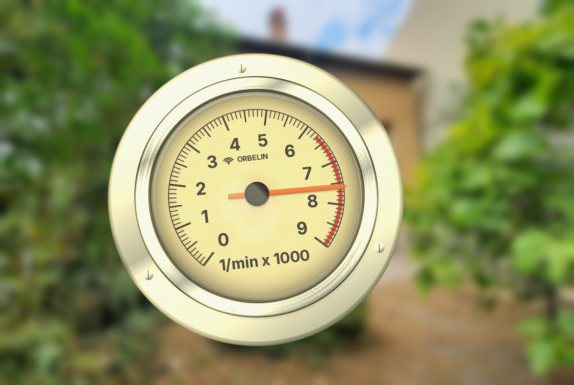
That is 7600 rpm
